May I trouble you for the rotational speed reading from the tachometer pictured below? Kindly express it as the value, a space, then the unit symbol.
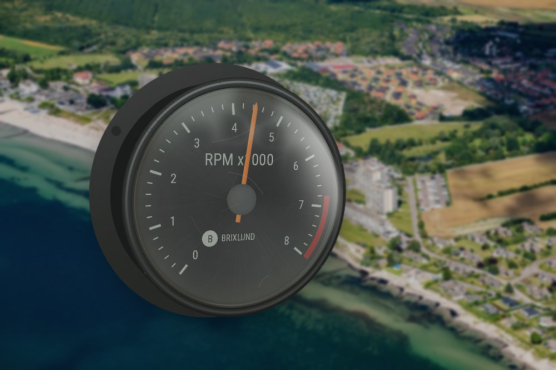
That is 4400 rpm
